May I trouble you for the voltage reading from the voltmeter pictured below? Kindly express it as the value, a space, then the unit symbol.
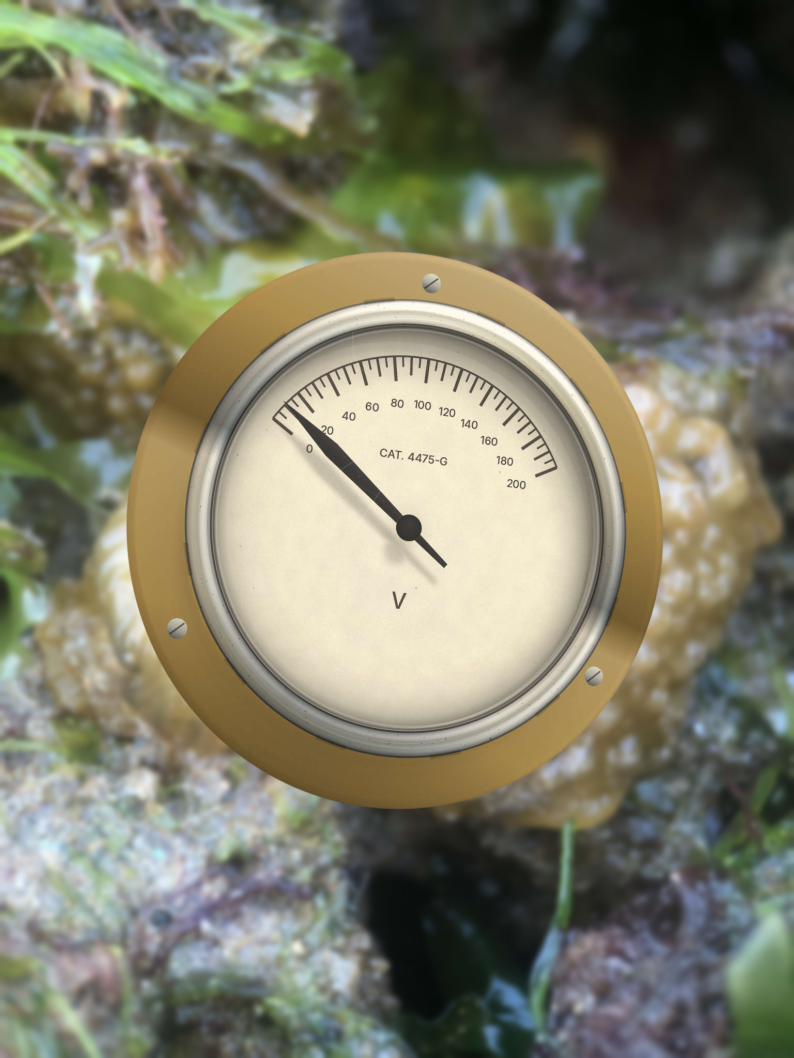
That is 10 V
